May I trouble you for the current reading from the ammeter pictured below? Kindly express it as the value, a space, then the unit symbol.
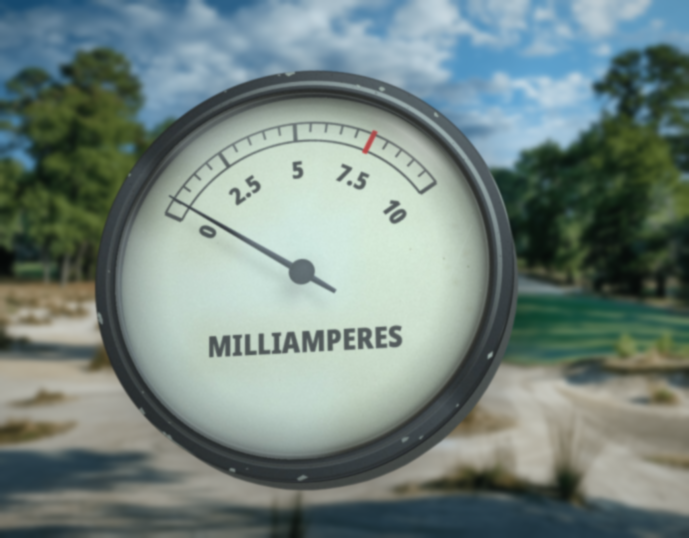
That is 0.5 mA
